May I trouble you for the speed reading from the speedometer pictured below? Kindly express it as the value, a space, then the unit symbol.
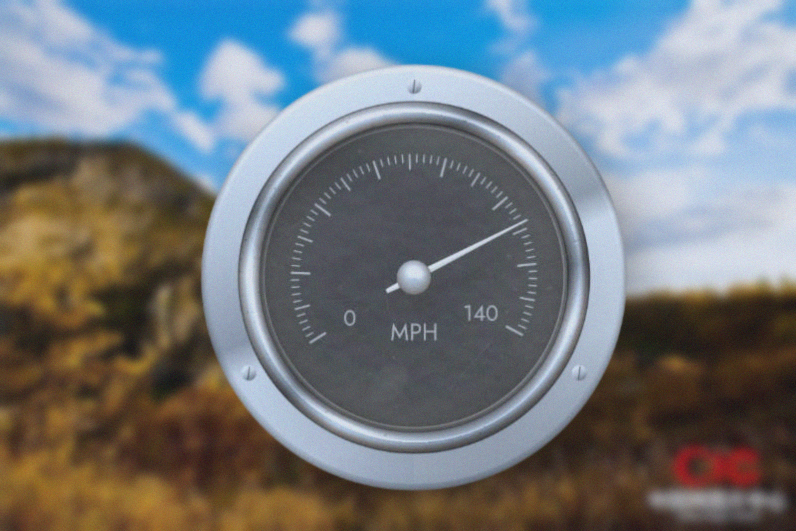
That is 108 mph
